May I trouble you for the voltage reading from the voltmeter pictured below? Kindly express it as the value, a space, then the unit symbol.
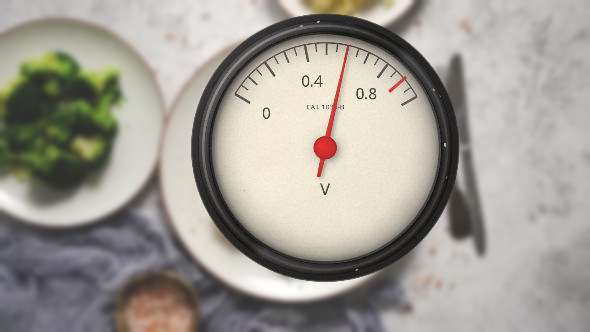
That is 0.6 V
